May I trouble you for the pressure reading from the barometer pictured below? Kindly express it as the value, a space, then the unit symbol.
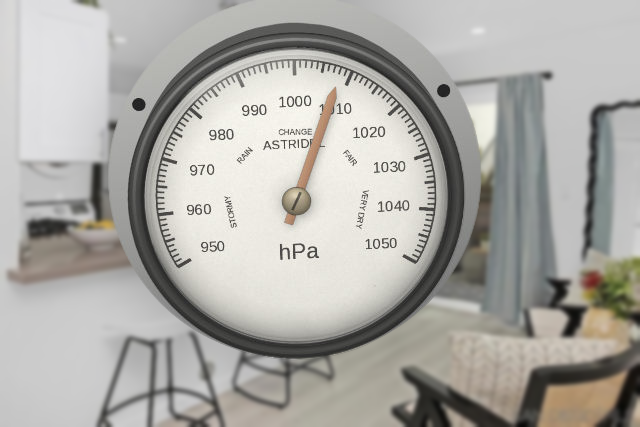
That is 1008 hPa
